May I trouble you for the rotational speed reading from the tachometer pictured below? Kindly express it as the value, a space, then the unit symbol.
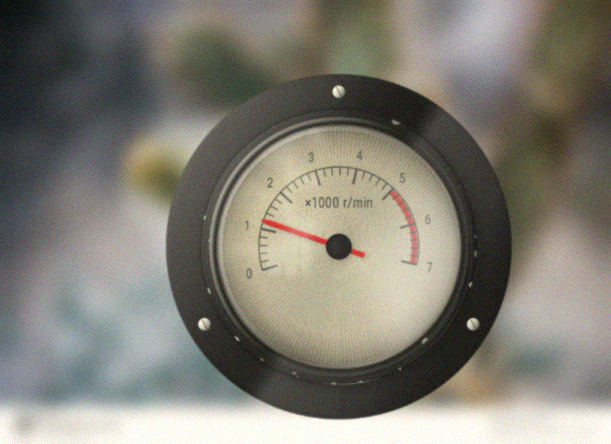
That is 1200 rpm
